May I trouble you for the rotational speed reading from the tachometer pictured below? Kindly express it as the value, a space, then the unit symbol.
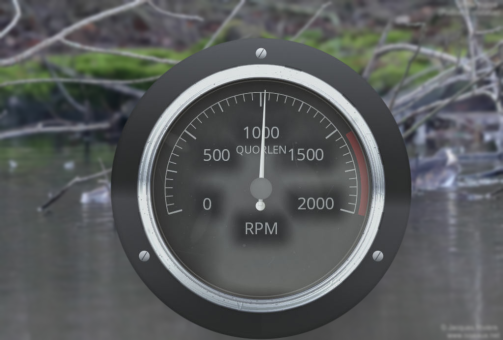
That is 1025 rpm
